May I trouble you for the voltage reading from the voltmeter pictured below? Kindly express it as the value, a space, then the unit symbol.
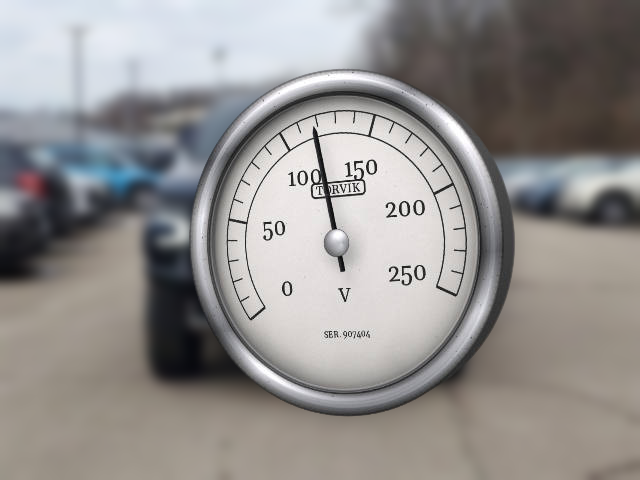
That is 120 V
